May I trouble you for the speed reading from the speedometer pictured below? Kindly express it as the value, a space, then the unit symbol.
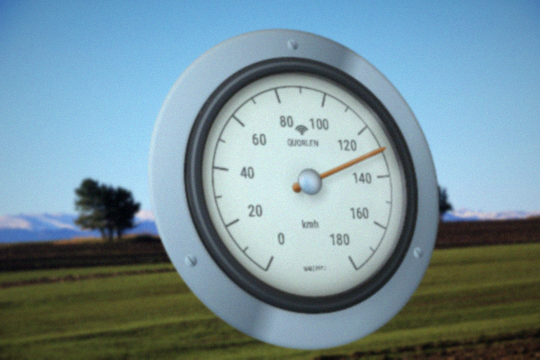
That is 130 km/h
